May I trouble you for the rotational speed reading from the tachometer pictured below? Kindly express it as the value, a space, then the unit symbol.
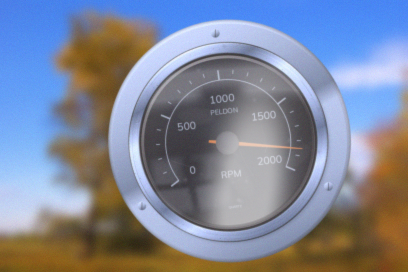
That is 1850 rpm
